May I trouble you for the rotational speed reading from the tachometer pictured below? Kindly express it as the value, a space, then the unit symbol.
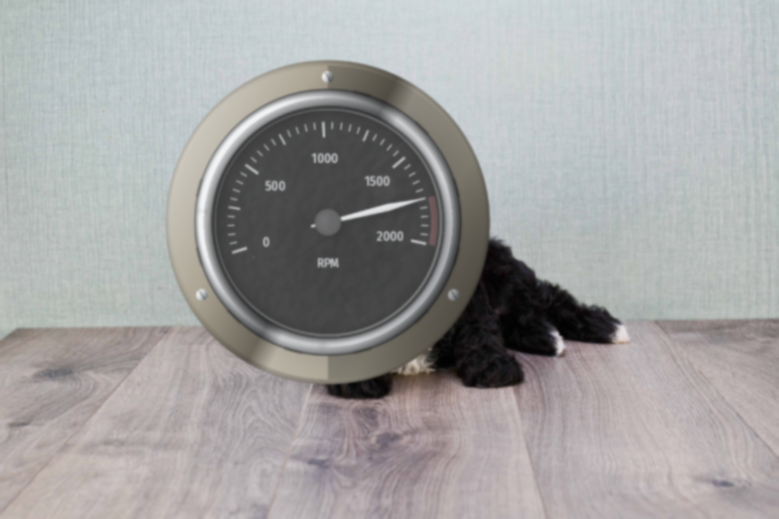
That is 1750 rpm
